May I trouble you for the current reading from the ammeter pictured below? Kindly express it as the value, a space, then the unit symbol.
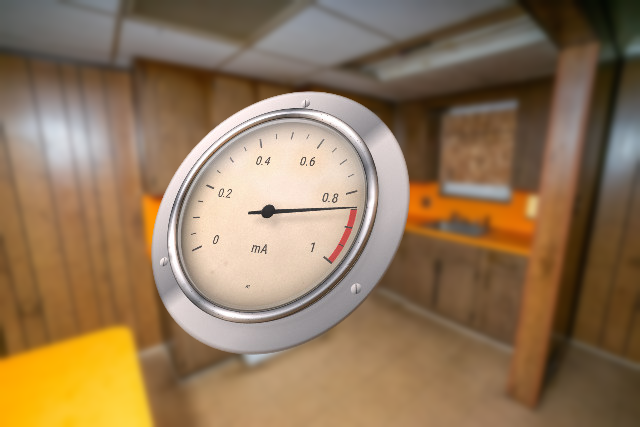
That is 0.85 mA
